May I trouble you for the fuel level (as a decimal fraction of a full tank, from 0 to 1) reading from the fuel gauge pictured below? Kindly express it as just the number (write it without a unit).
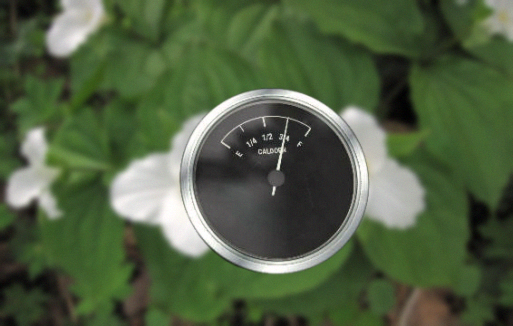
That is 0.75
